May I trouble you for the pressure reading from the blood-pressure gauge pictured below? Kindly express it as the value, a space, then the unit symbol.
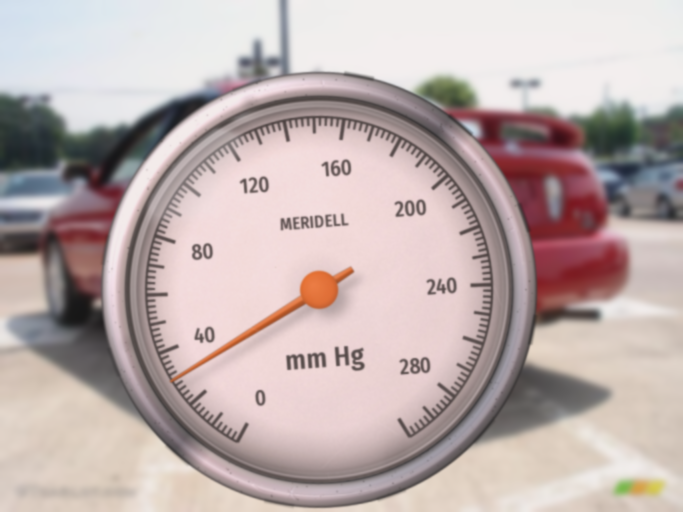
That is 30 mmHg
